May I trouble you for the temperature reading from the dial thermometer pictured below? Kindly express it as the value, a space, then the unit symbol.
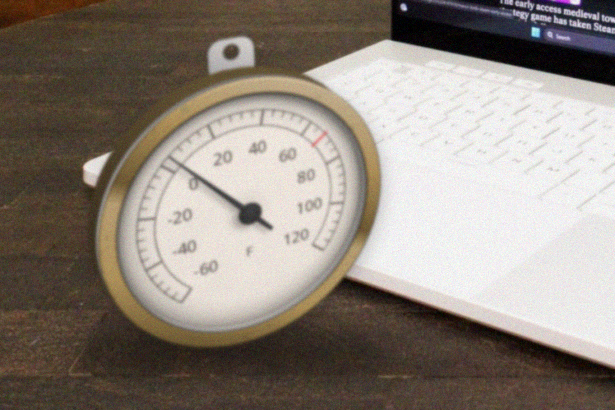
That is 4 °F
